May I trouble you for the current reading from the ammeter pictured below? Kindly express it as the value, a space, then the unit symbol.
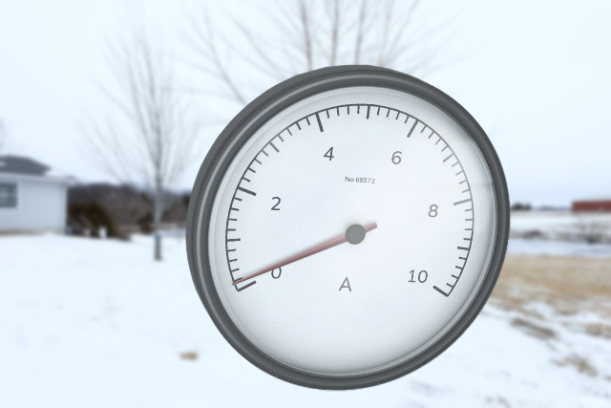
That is 0.2 A
